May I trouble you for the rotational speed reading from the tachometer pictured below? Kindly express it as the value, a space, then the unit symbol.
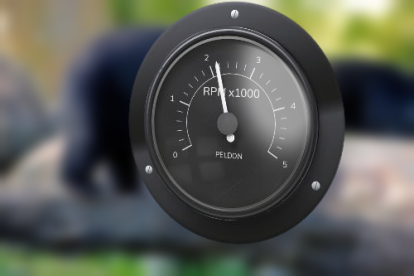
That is 2200 rpm
